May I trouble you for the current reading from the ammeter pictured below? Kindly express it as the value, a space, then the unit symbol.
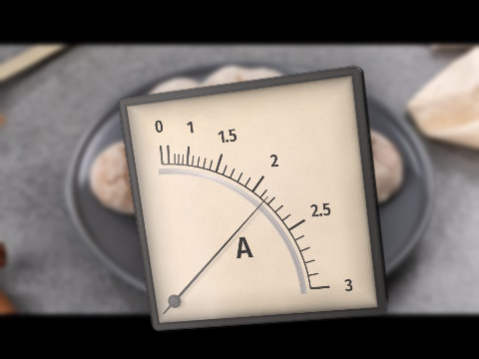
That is 2.15 A
